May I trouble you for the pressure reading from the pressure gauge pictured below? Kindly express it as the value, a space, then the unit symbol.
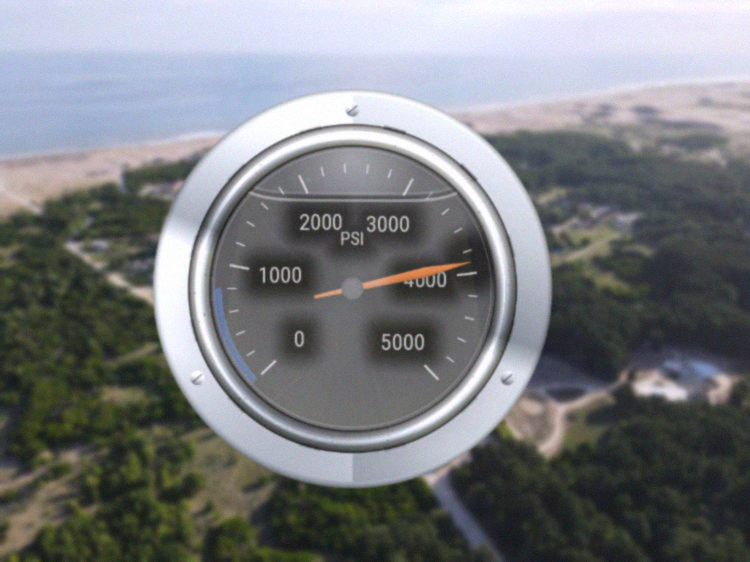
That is 3900 psi
